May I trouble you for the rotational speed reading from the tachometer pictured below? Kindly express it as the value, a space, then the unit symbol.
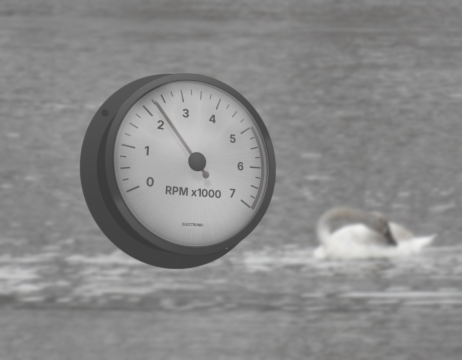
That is 2250 rpm
